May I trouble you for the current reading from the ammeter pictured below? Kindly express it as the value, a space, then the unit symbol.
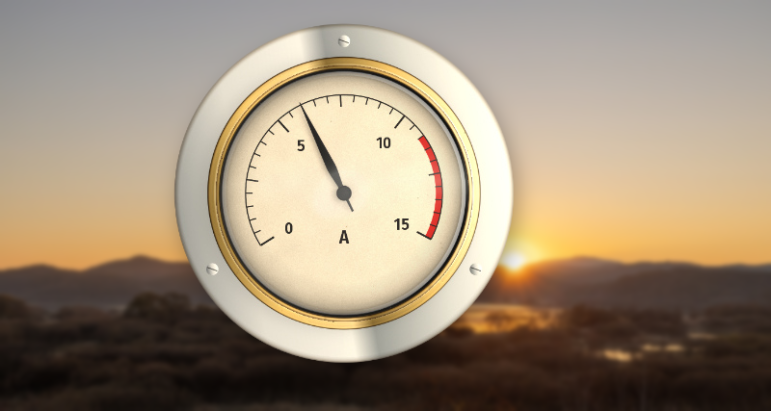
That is 6 A
